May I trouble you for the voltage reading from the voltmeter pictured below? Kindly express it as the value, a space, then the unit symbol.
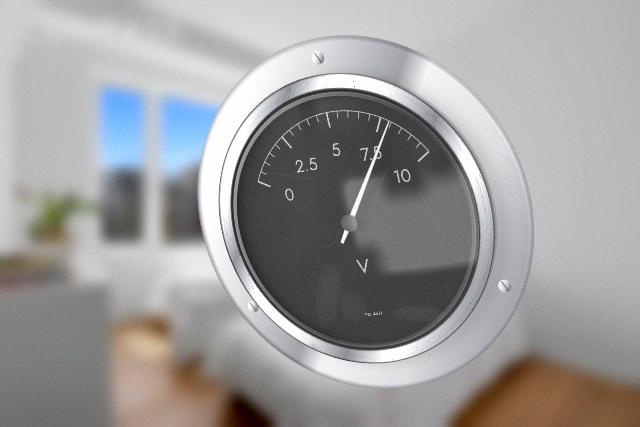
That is 8 V
